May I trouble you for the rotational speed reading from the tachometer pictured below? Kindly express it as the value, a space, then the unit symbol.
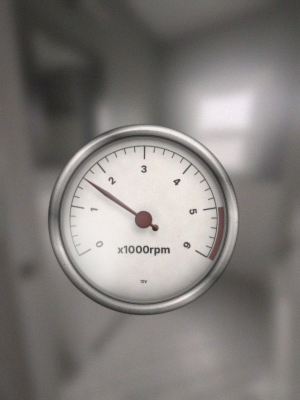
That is 1600 rpm
